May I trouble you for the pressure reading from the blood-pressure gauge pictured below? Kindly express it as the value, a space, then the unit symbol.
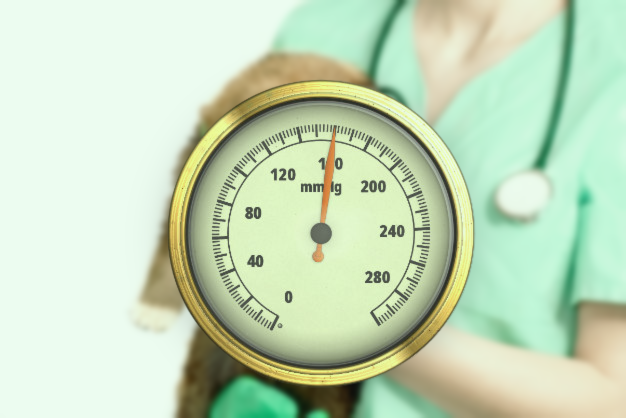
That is 160 mmHg
